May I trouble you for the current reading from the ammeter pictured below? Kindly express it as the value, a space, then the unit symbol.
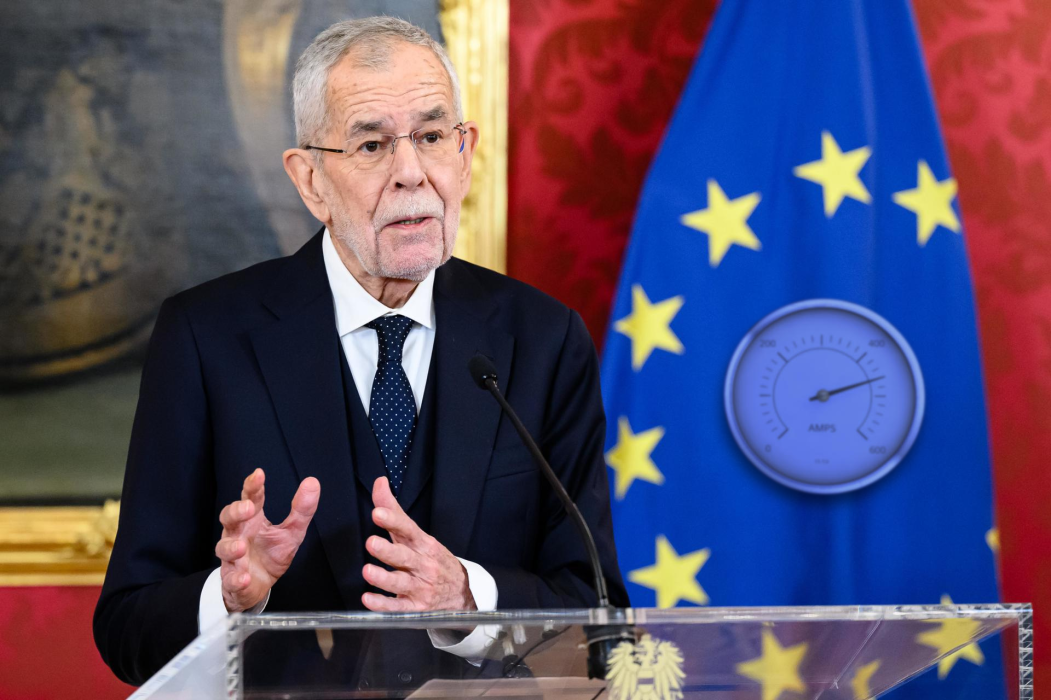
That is 460 A
